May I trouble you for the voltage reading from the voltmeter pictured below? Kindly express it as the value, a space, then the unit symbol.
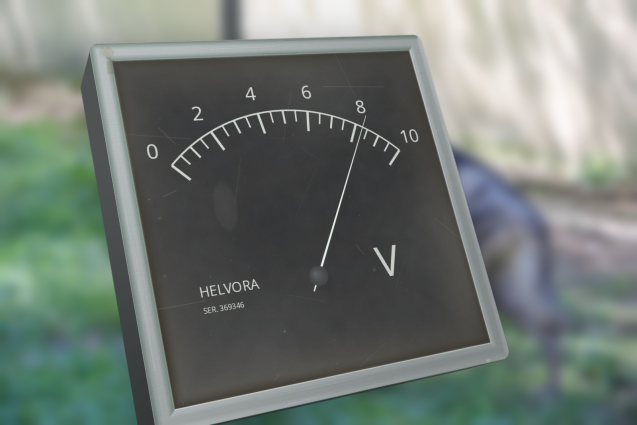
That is 8.25 V
